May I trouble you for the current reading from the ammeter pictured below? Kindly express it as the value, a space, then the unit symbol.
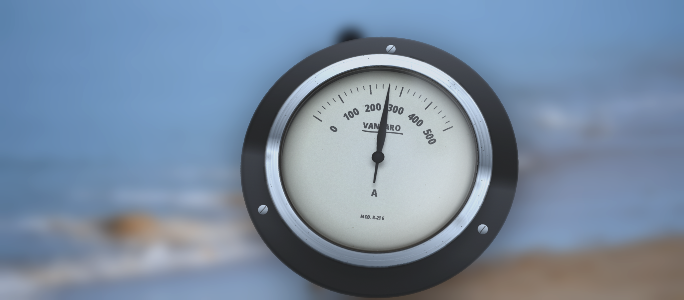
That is 260 A
